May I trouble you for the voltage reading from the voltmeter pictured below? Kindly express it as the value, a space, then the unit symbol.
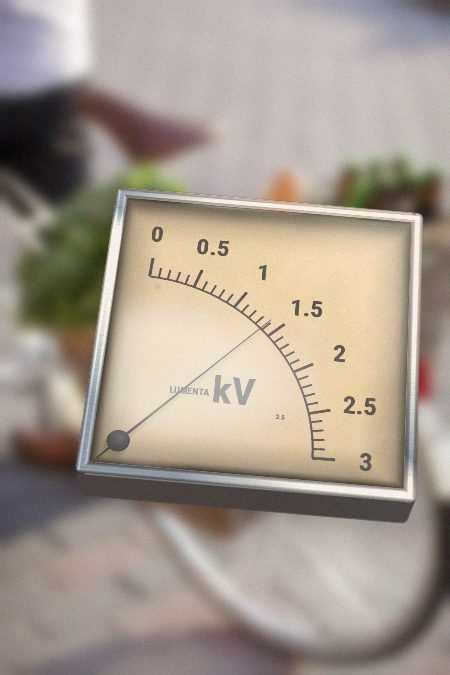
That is 1.4 kV
